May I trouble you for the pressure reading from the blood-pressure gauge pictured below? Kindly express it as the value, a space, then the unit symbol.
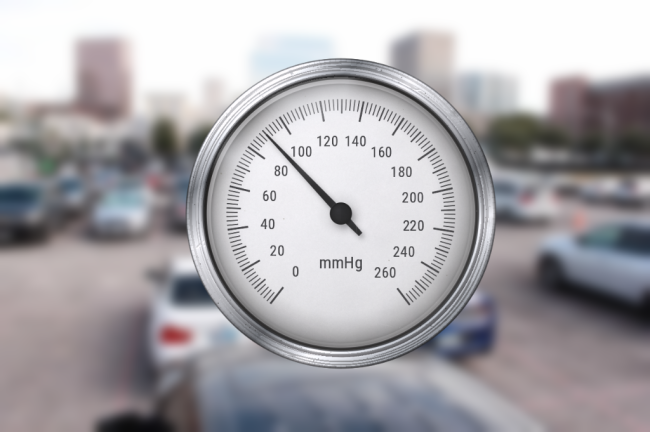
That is 90 mmHg
